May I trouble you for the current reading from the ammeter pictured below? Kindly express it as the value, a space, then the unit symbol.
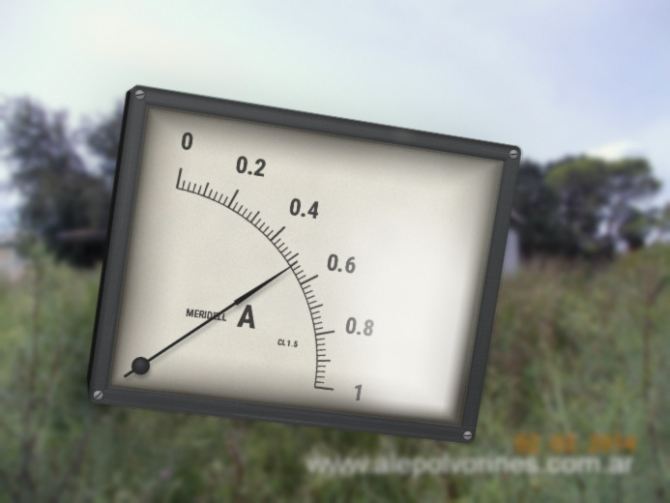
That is 0.52 A
